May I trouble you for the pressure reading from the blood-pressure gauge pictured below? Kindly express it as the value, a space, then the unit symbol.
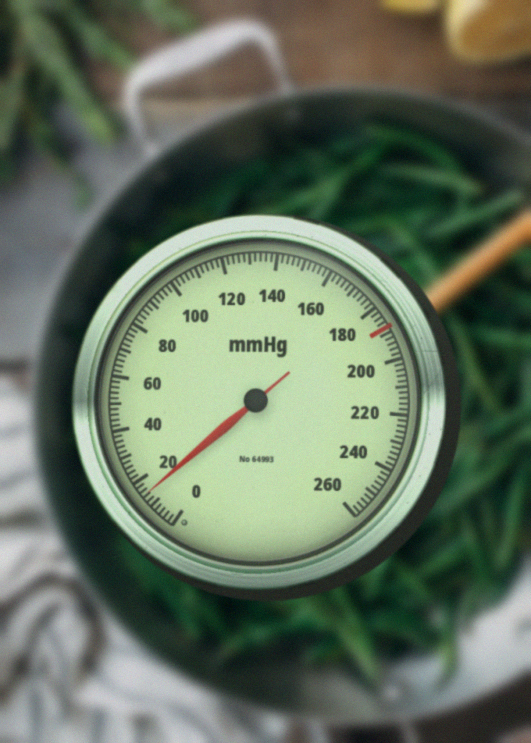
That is 14 mmHg
